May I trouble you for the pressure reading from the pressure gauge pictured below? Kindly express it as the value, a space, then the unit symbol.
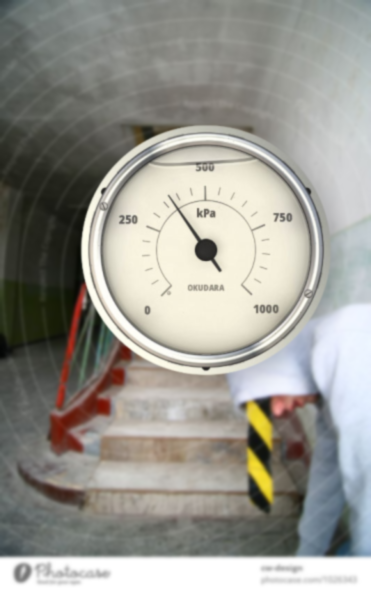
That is 375 kPa
